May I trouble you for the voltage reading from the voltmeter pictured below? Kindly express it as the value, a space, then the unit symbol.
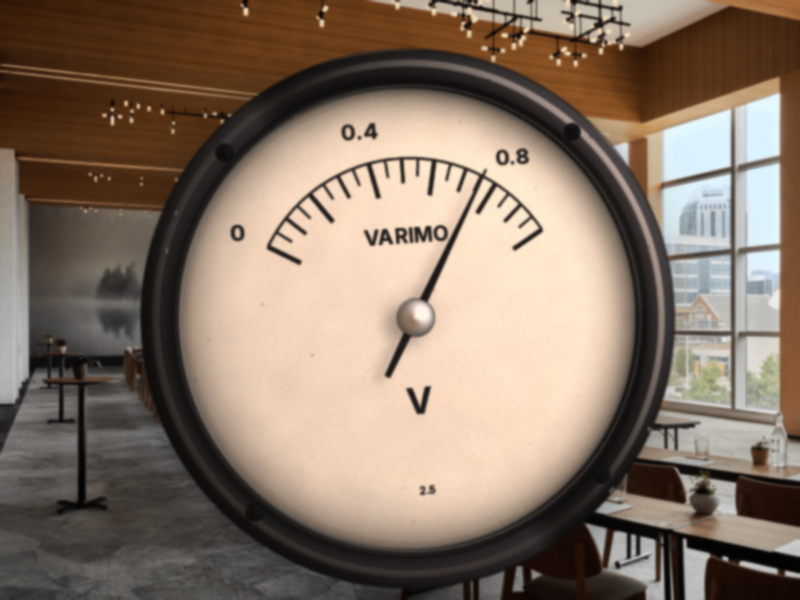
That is 0.75 V
